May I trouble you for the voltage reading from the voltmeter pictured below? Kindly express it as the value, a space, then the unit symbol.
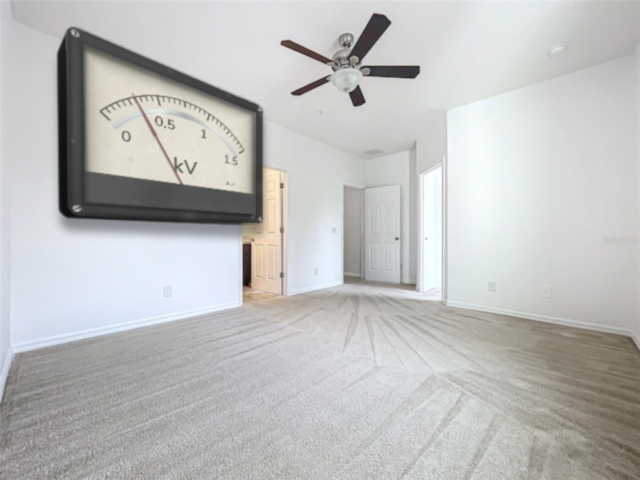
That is 0.3 kV
